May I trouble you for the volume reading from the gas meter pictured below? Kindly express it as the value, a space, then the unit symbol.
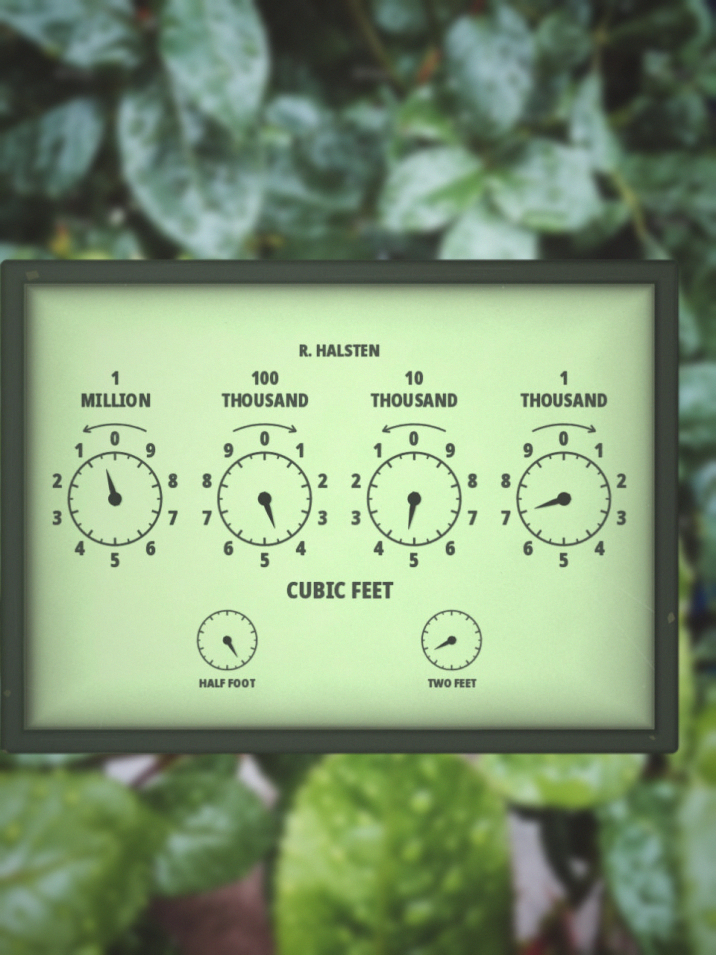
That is 44700 ft³
